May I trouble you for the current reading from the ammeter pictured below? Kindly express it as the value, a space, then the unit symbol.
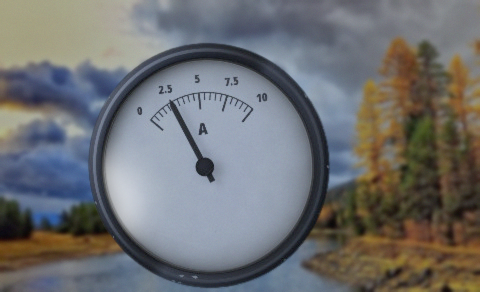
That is 2.5 A
